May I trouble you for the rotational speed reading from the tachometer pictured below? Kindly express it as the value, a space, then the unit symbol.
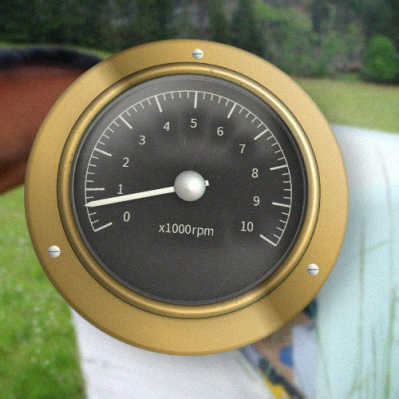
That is 600 rpm
